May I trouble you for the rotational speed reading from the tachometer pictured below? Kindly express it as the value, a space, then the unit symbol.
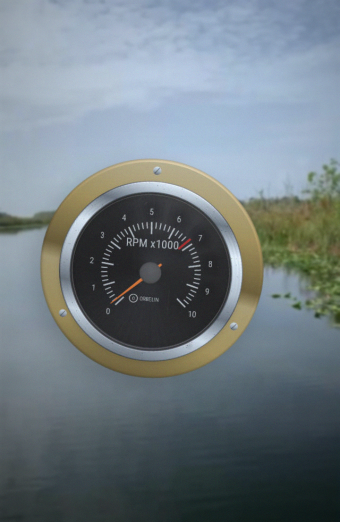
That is 200 rpm
